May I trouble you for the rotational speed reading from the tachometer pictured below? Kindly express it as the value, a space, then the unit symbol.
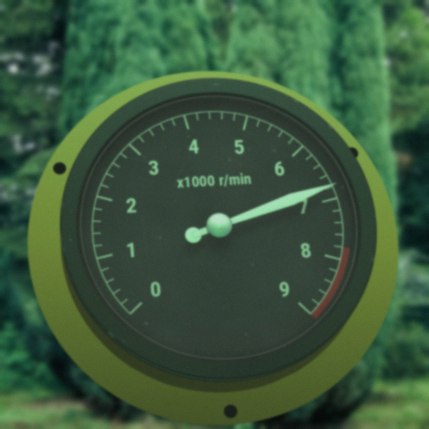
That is 6800 rpm
